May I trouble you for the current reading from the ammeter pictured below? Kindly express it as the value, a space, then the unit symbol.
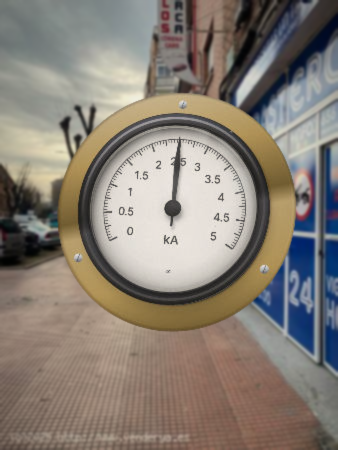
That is 2.5 kA
